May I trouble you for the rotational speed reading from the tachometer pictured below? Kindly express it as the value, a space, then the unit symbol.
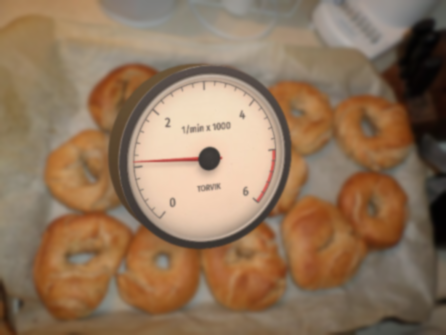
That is 1100 rpm
